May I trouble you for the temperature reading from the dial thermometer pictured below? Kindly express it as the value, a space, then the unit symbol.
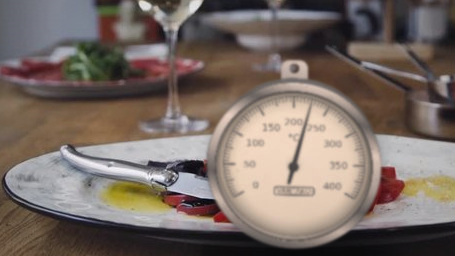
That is 225 °C
